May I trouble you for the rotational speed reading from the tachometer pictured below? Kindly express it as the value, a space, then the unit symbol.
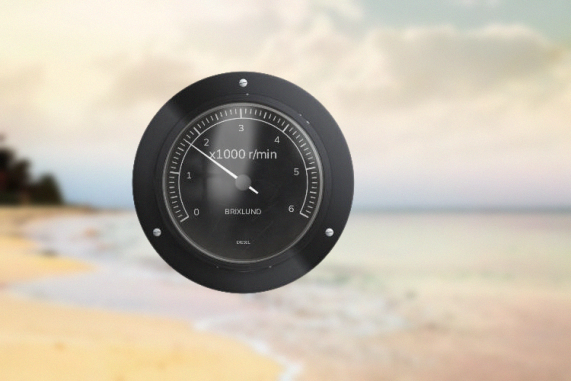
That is 1700 rpm
